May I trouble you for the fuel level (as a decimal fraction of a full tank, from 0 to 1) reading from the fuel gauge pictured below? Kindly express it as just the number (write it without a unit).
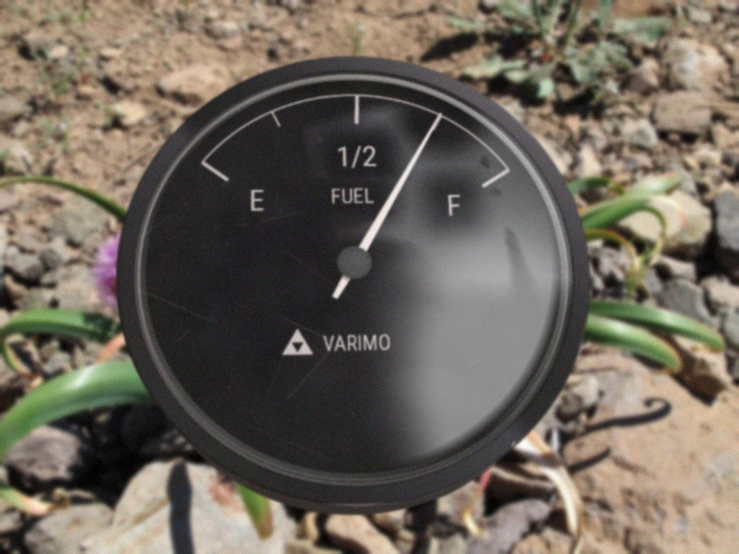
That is 0.75
